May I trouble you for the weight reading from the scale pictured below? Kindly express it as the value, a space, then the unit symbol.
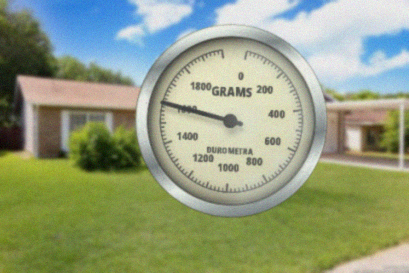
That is 1600 g
